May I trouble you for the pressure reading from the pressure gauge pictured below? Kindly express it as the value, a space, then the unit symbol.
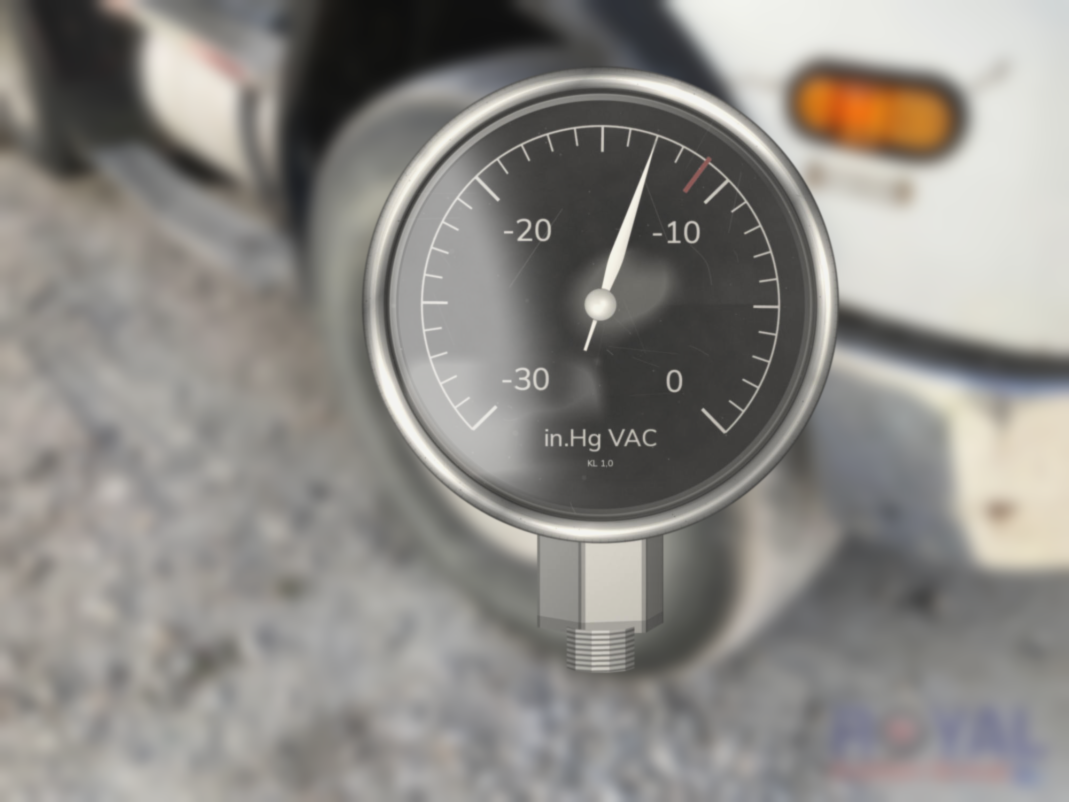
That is -13 inHg
